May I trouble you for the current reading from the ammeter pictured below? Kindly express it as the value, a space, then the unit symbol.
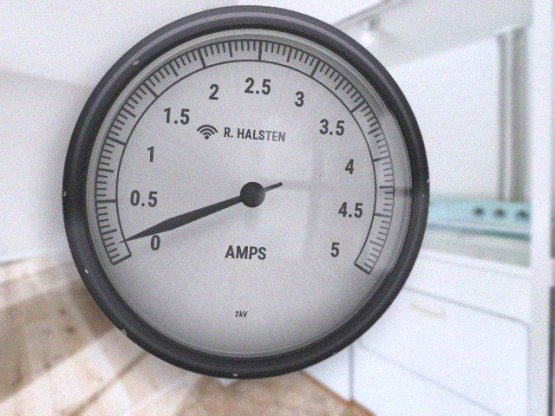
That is 0.15 A
